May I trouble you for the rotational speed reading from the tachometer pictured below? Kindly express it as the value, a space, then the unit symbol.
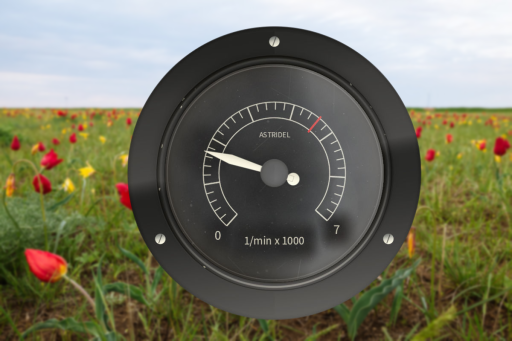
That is 1700 rpm
